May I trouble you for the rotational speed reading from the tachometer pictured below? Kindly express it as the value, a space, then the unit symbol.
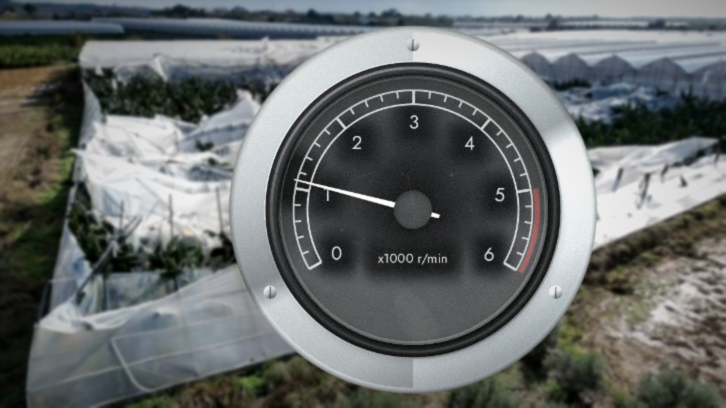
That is 1100 rpm
